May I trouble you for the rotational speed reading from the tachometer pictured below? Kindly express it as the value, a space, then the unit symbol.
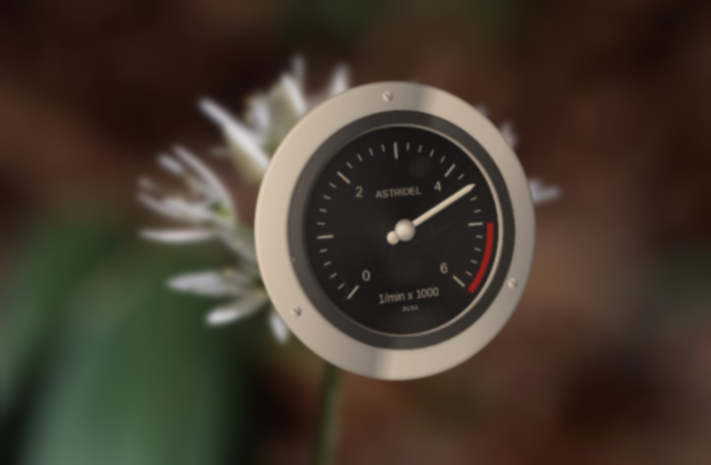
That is 4400 rpm
